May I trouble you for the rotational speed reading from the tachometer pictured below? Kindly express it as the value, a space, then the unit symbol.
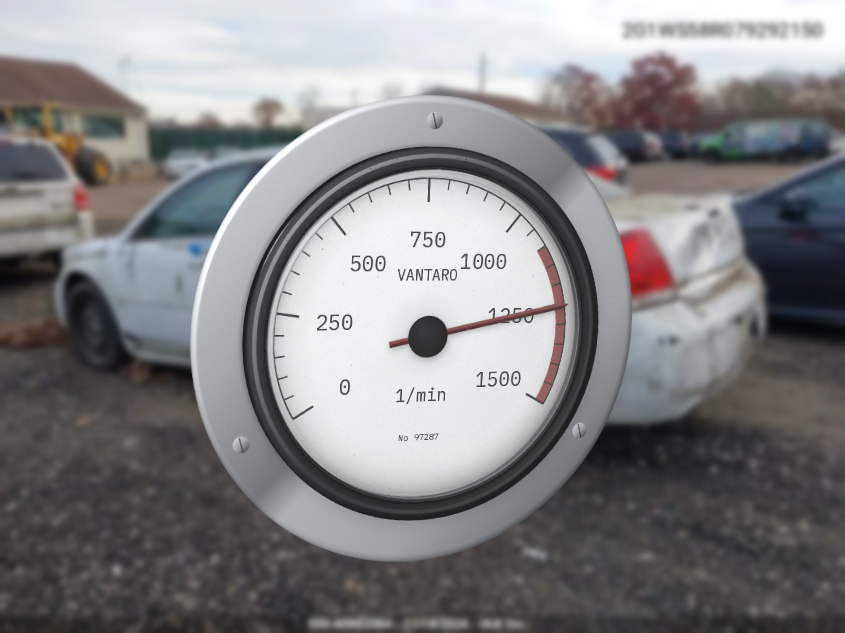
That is 1250 rpm
